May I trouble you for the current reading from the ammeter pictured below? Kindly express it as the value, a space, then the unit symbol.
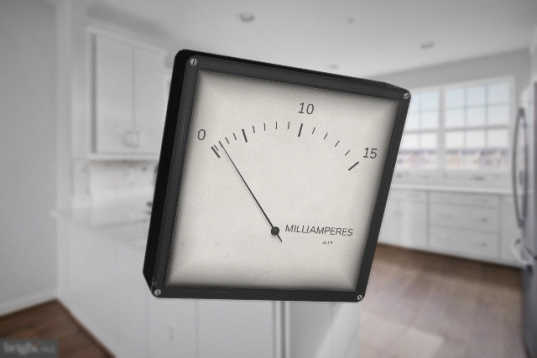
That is 2 mA
